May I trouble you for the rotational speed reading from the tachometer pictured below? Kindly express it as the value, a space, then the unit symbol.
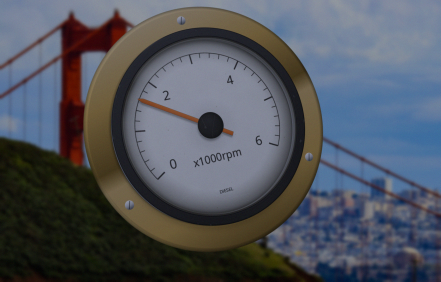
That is 1600 rpm
